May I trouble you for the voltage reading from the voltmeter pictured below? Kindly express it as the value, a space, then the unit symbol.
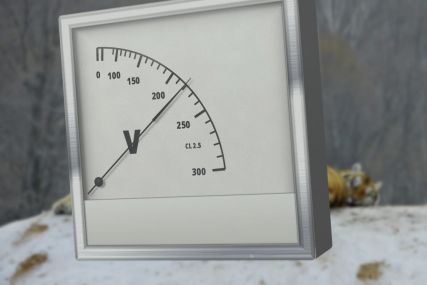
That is 220 V
